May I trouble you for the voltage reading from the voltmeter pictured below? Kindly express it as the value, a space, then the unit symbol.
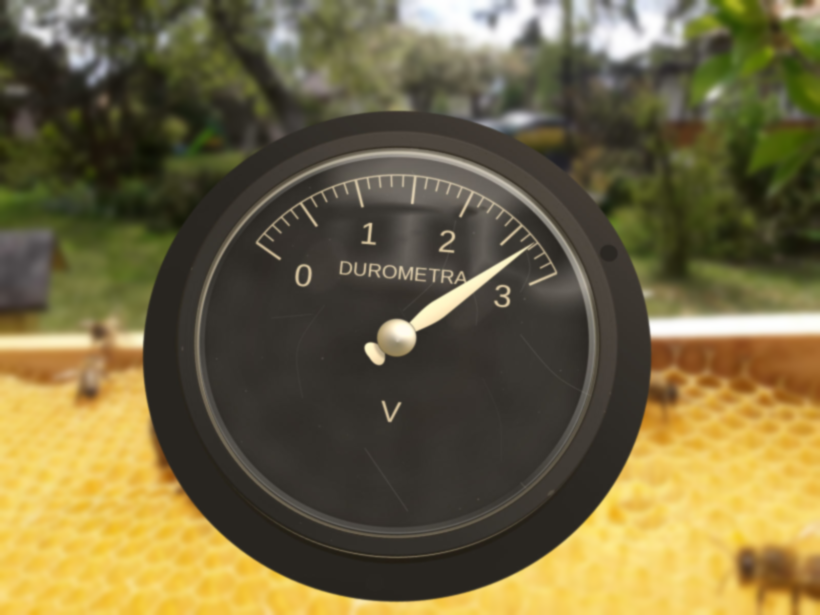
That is 2.7 V
